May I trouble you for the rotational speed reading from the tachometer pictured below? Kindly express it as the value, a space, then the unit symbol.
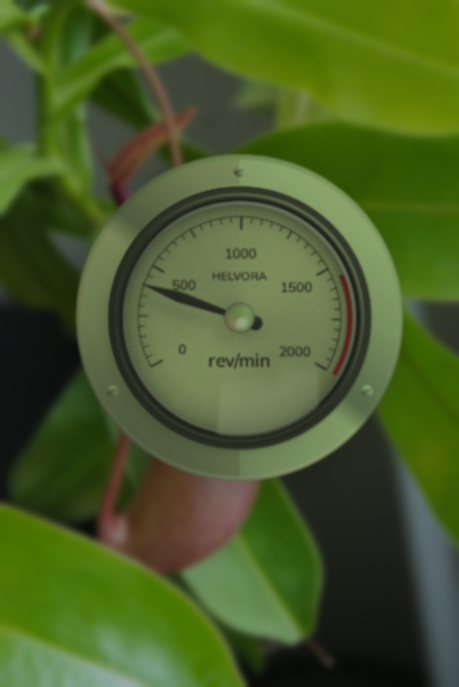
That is 400 rpm
